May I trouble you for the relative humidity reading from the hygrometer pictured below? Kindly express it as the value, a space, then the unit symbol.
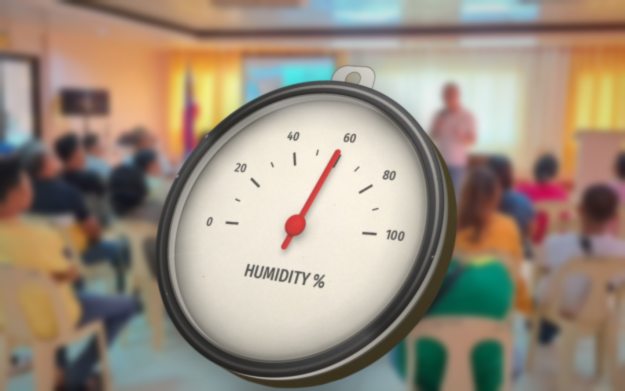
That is 60 %
